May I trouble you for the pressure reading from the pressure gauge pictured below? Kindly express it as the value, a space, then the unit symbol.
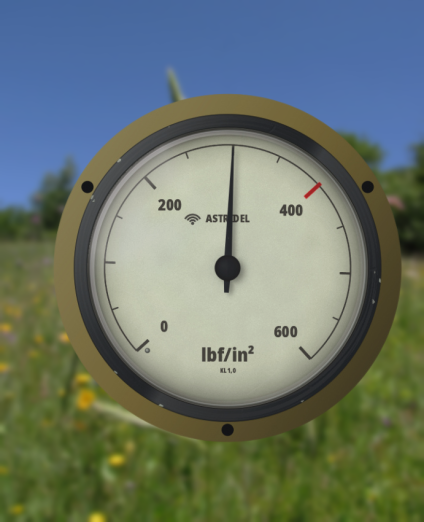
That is 300 psi
